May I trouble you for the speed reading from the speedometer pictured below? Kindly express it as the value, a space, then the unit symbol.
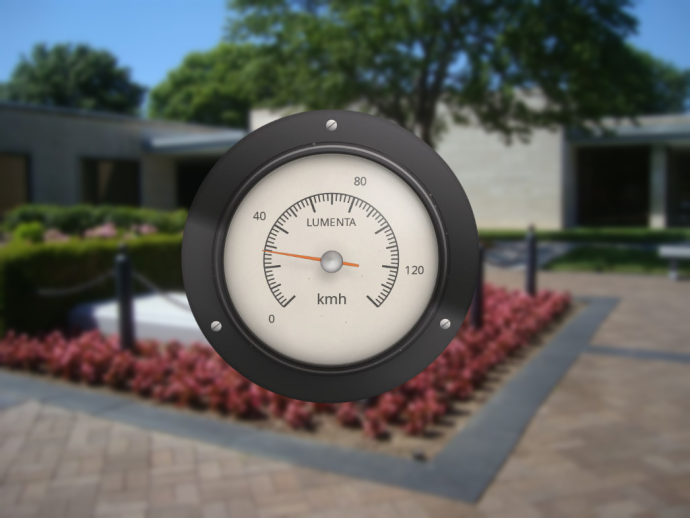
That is 28 km/h
